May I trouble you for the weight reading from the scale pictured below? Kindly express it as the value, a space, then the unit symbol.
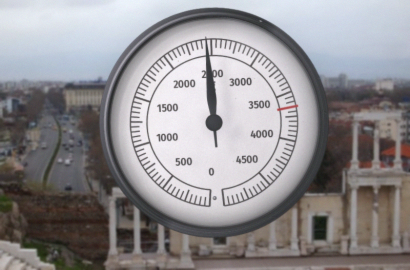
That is 2450 g
